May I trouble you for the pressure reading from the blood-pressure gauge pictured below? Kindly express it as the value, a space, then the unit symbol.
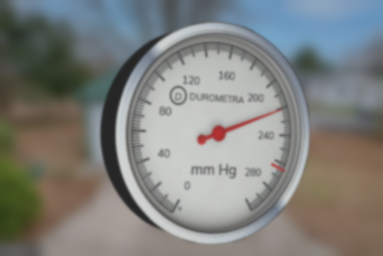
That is 220 mmHg
